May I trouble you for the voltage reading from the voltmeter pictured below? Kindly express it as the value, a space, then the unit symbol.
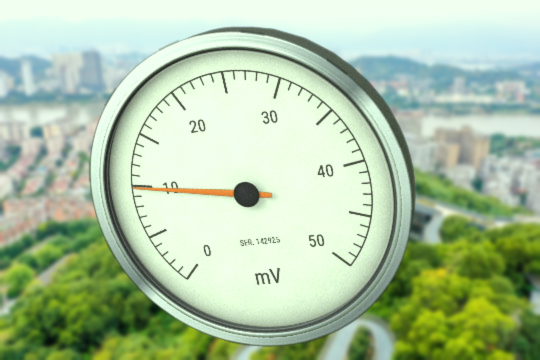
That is 10 mV
